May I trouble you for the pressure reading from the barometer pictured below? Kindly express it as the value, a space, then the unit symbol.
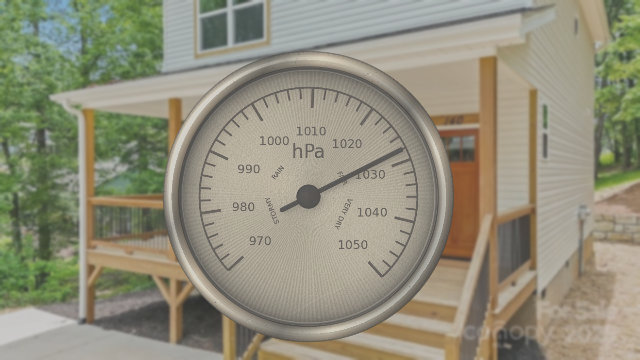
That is 1028 hPa
